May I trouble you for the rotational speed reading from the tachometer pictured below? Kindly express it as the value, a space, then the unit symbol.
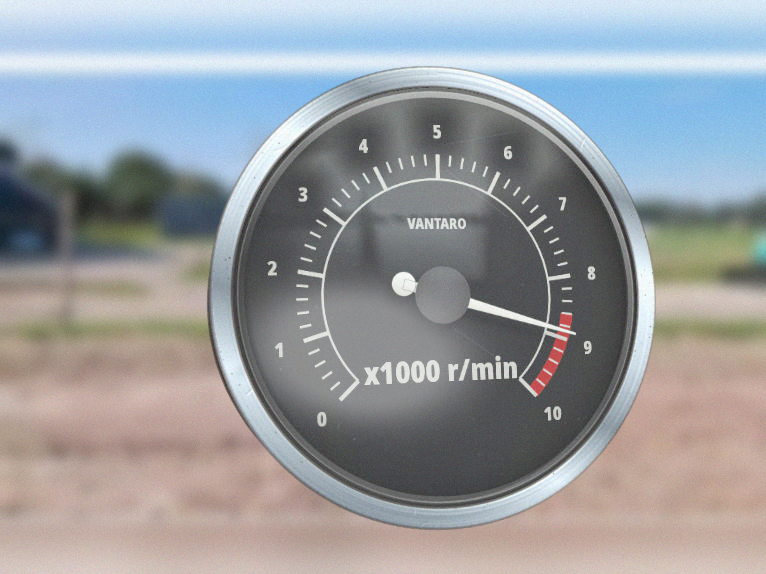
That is 8900 rpm
